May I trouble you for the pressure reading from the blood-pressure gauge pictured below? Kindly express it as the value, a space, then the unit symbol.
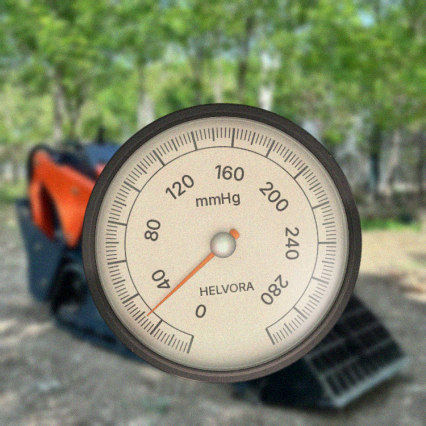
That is 28 mmHg
